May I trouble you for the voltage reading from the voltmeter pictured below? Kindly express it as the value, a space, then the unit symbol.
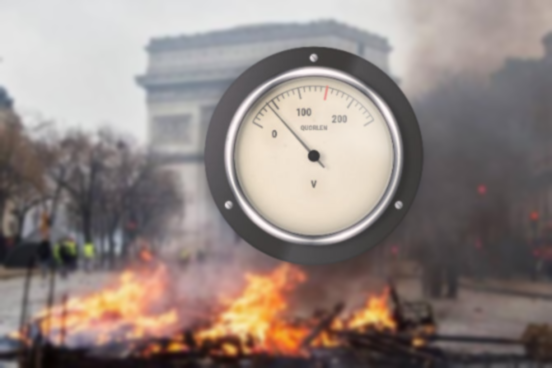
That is 40 V
